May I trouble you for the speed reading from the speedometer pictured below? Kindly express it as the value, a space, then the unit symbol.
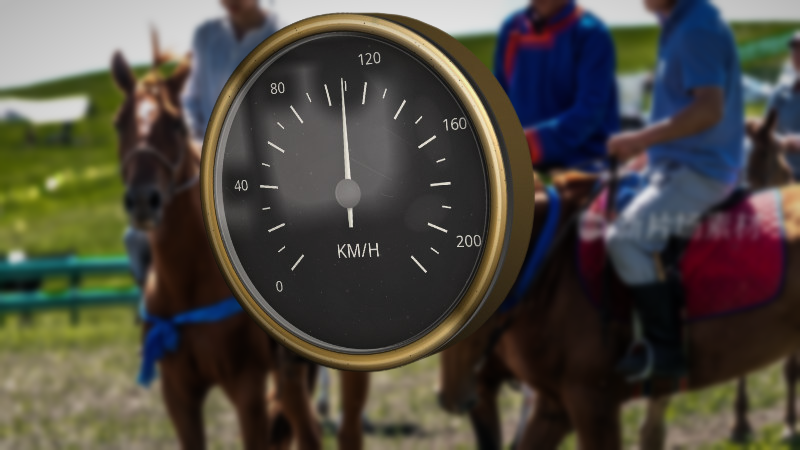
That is 110 km/h
